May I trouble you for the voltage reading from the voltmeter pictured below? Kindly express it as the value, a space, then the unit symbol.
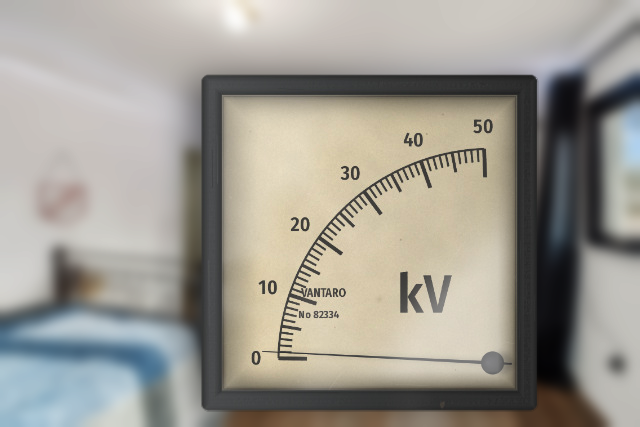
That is 1 kV
